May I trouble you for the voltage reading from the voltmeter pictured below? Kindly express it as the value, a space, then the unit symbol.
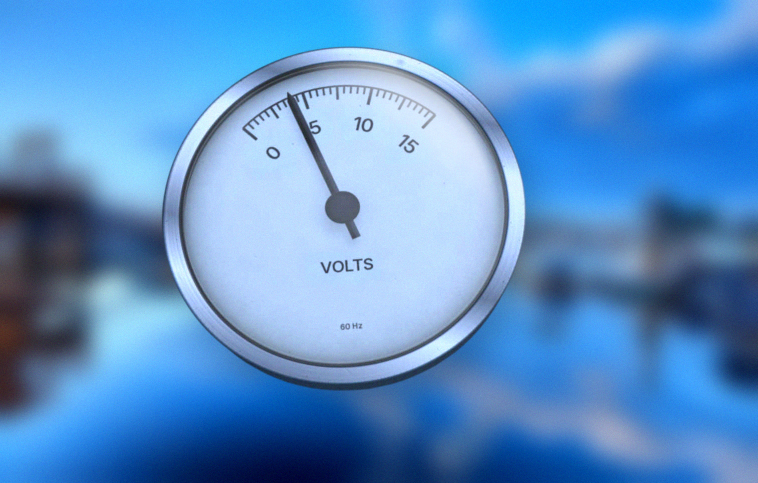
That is 4 V
